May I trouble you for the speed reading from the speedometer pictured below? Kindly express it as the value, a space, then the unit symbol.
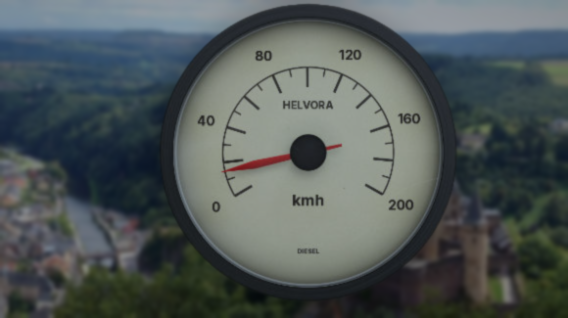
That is 15 km/h
